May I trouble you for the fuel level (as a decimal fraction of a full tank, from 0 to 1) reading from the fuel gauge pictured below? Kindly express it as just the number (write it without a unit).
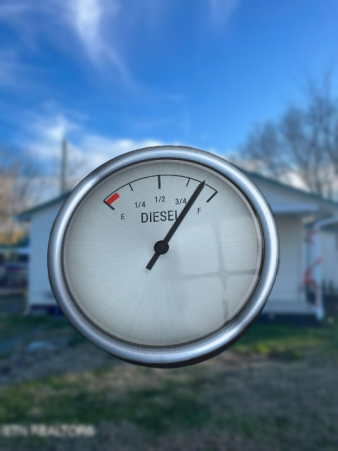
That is 0.875
